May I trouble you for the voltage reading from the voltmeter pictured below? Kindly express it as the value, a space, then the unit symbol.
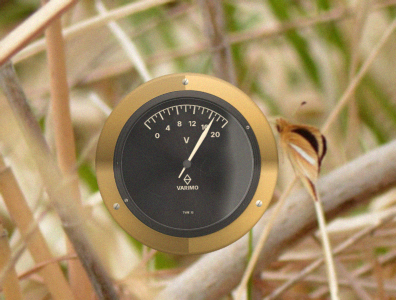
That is 17 V
